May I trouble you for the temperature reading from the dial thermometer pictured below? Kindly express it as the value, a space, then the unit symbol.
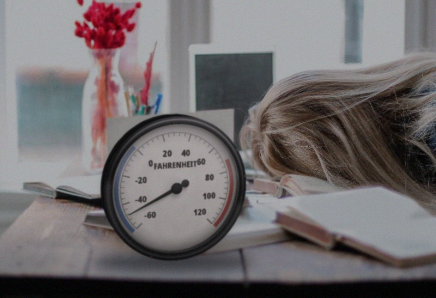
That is -48 °F
